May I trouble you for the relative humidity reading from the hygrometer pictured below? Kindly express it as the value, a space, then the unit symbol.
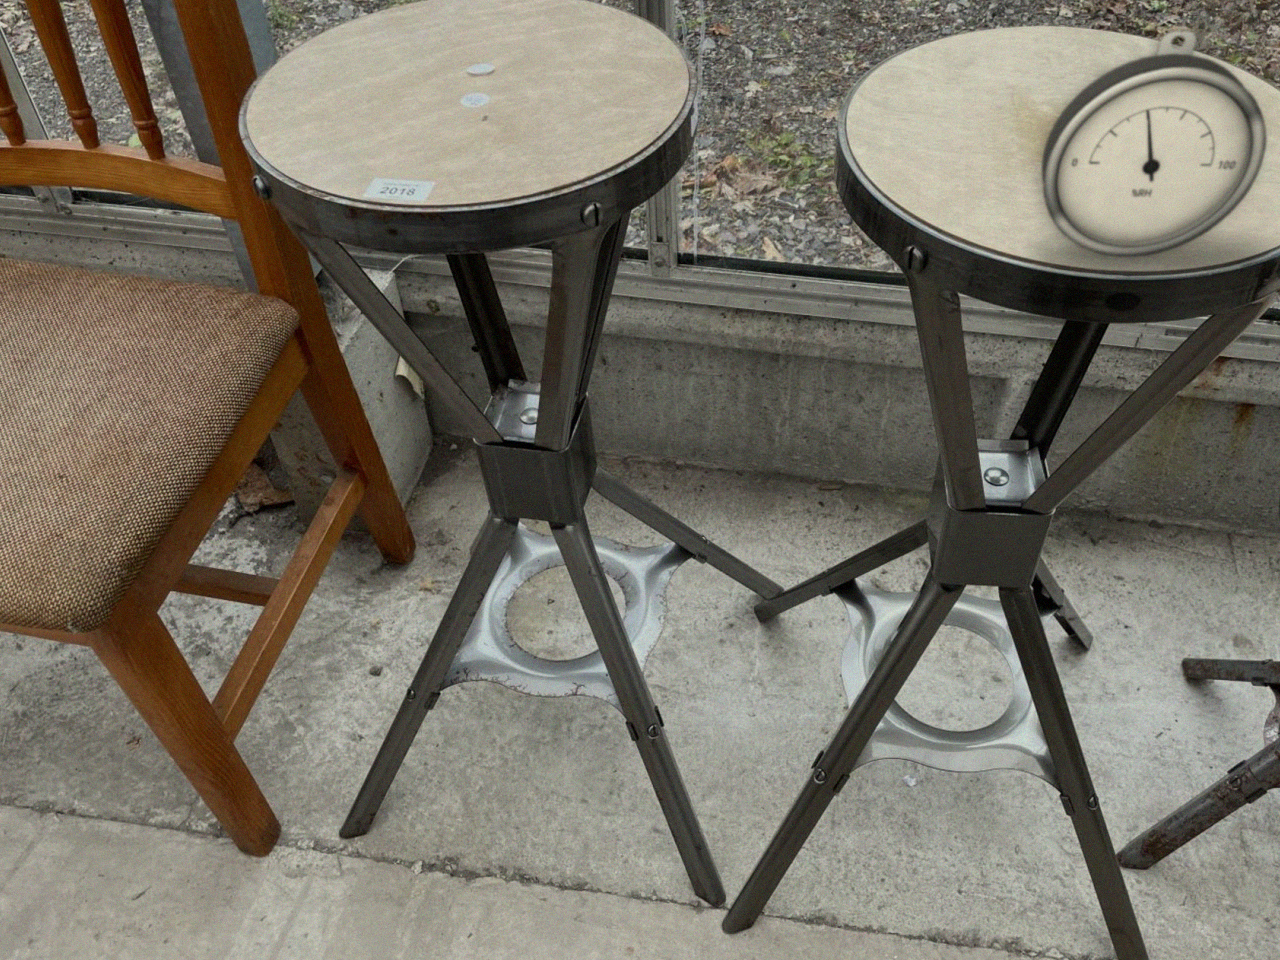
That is 40 %
